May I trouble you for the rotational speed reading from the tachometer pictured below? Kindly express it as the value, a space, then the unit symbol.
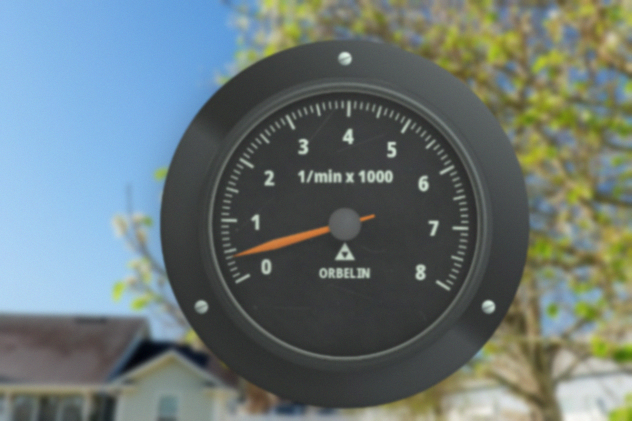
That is 400 rpm
